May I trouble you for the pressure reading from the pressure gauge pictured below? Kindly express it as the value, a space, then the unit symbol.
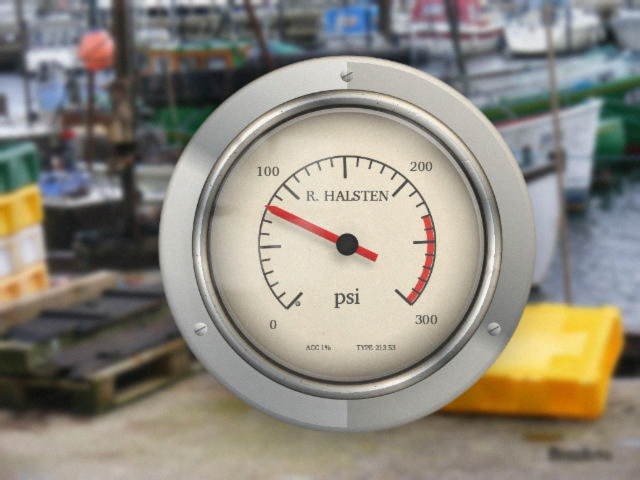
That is 80 psi
